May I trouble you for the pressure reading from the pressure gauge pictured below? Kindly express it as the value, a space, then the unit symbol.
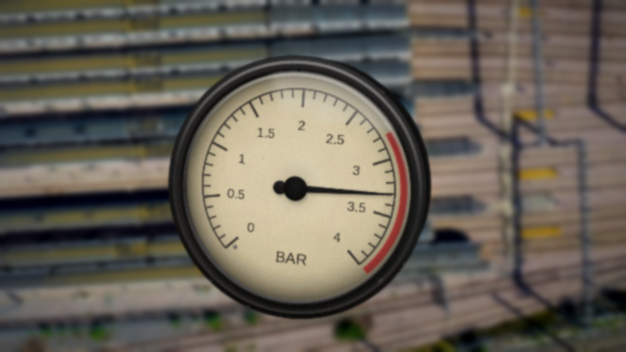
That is 3.3 bar
